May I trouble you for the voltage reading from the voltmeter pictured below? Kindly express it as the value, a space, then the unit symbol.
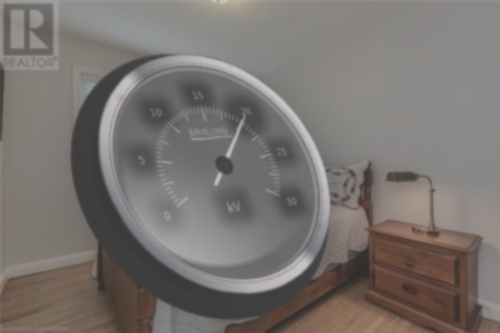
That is 20 kV
